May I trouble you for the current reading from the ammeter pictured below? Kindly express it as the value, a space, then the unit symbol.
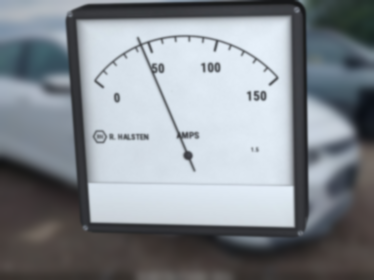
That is 45 A
